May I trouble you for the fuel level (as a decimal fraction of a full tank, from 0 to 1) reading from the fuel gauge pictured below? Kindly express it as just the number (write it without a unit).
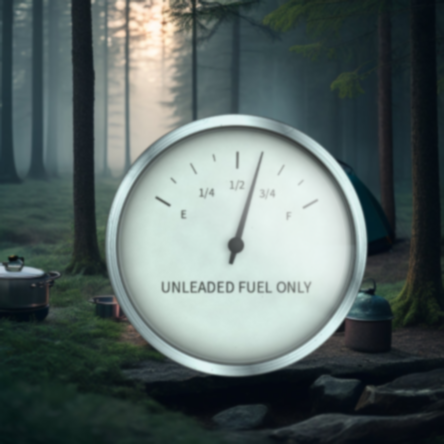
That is 0.625
